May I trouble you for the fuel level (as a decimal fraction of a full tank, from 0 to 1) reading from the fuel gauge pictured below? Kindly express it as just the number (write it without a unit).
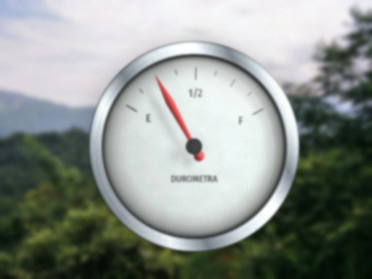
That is 0.25
